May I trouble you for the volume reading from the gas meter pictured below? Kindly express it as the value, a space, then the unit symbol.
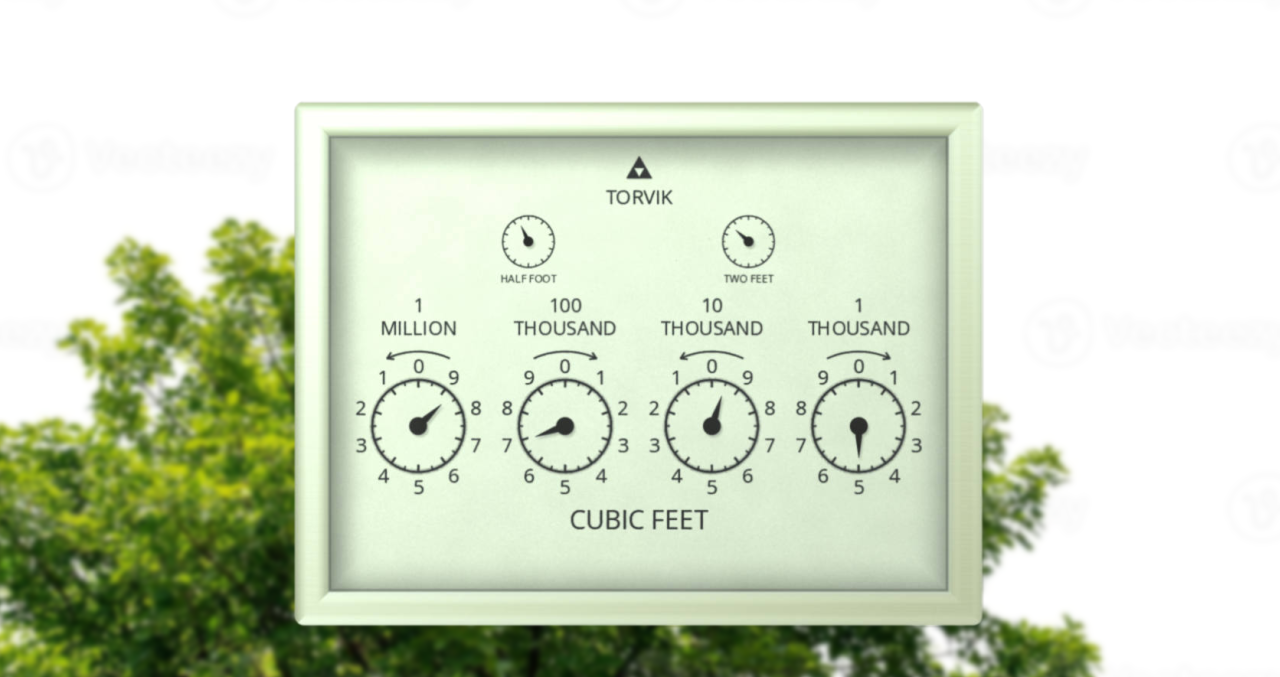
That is 869500 ft³
